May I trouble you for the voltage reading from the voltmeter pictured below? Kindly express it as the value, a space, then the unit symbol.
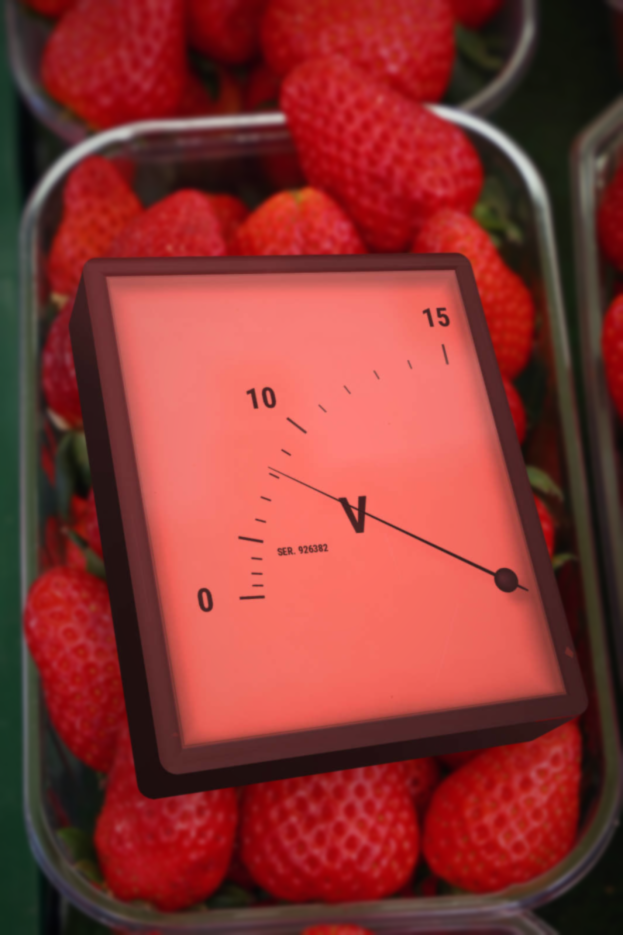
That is 8 V
